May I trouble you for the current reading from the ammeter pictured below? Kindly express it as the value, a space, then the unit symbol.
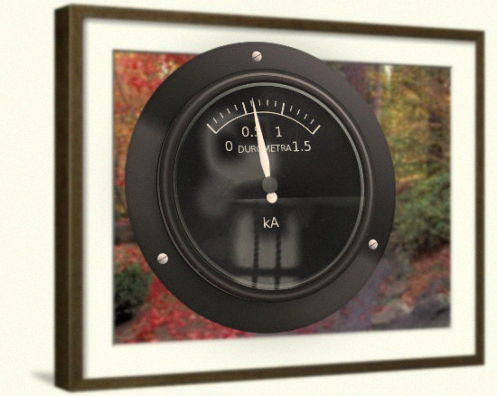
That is 0.6 kA
